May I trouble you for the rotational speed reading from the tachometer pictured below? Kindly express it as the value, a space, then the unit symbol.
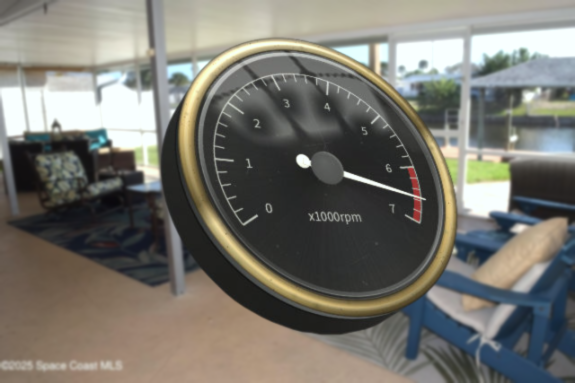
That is 6600 rpm
